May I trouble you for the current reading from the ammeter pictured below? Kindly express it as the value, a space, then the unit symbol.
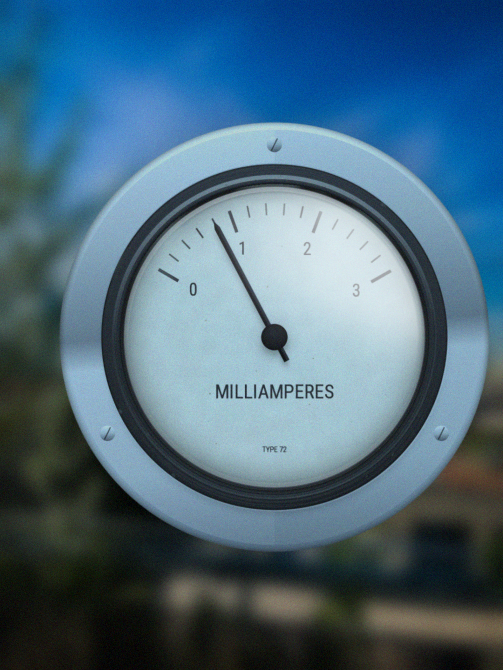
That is 0.8 mA
